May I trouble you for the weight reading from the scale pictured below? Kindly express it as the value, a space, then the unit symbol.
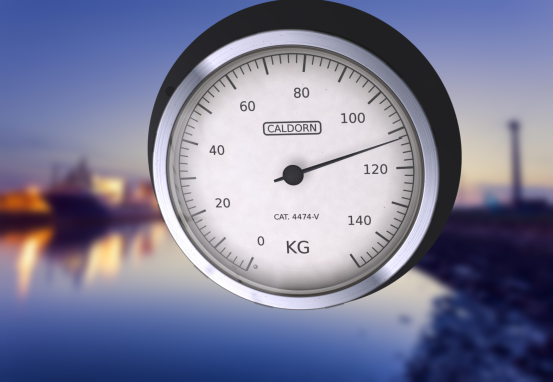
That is 112 kg
